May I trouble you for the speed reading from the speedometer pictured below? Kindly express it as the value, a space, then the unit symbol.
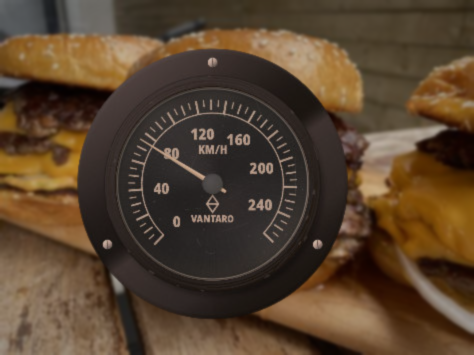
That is 75 km/h
